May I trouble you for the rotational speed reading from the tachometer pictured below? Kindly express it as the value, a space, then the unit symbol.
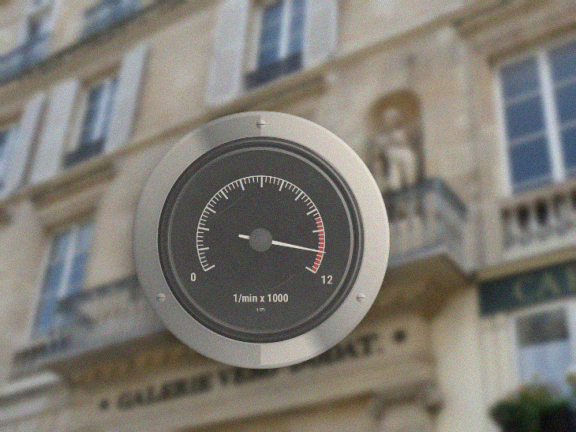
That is 11000 rpm
